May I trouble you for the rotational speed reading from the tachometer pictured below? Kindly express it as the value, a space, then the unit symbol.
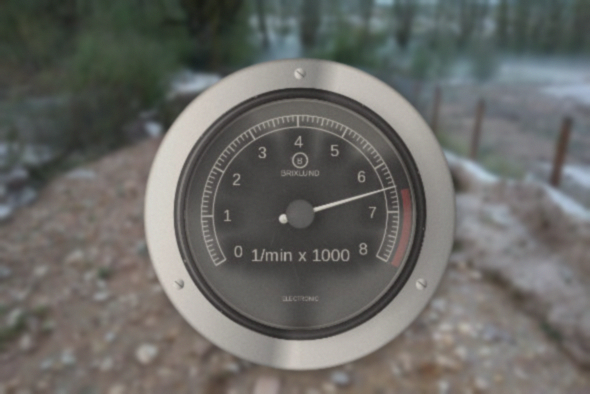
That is 6500 rpm
